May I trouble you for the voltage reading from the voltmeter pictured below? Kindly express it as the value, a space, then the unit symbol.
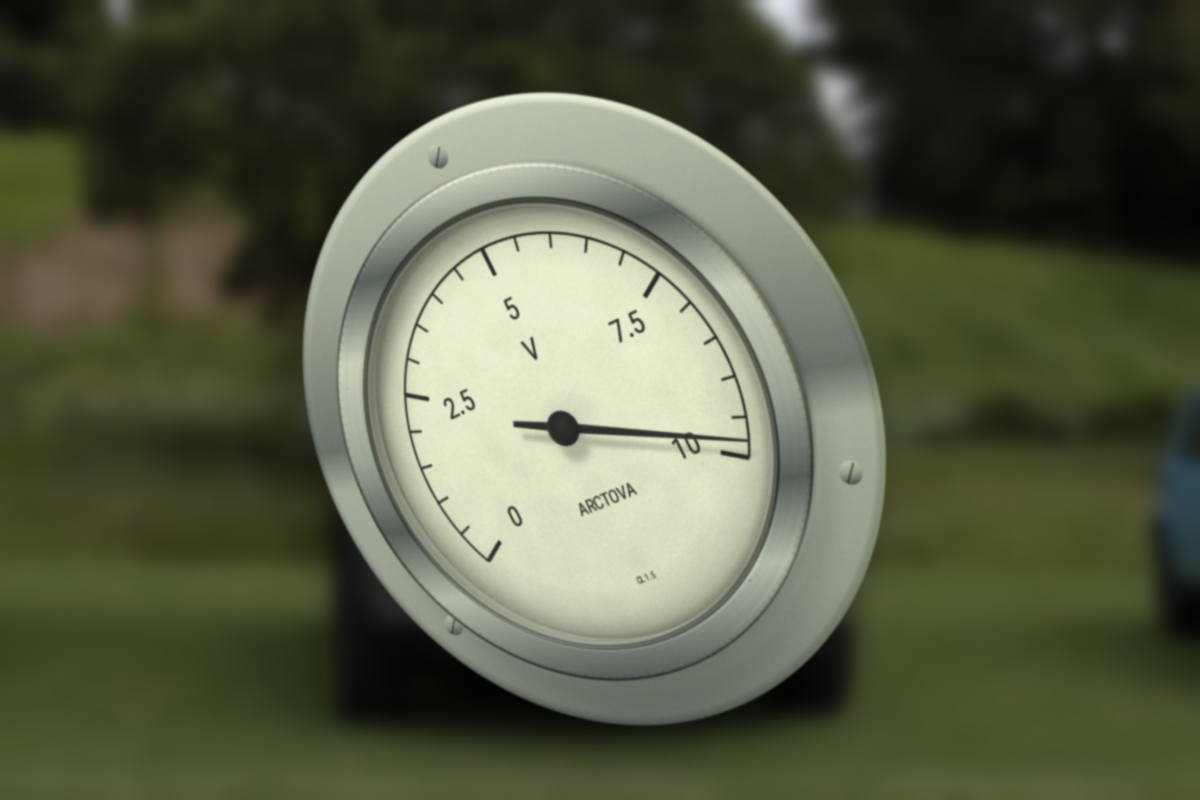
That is 9.75 V
